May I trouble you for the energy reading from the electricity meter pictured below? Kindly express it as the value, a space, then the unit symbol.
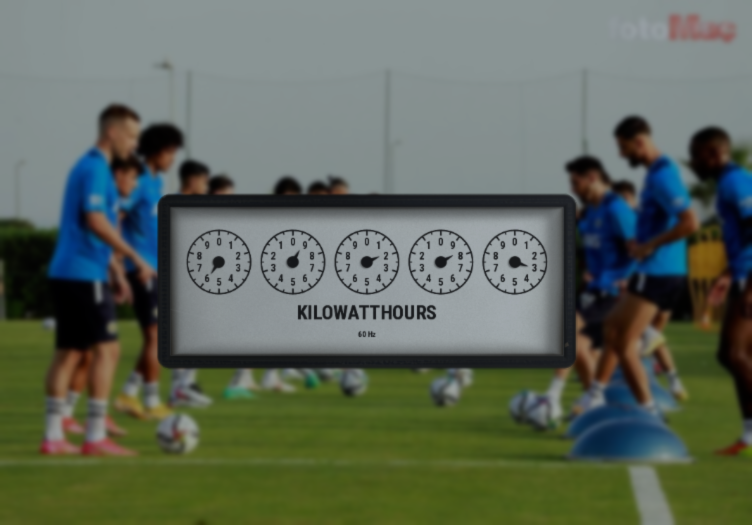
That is 59183 kWh
